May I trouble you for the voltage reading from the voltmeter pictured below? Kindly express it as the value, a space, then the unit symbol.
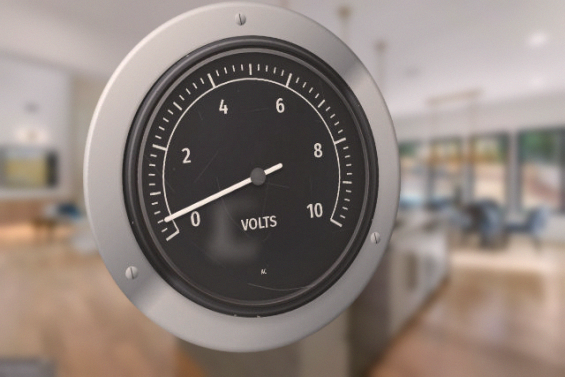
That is 0.4 V
